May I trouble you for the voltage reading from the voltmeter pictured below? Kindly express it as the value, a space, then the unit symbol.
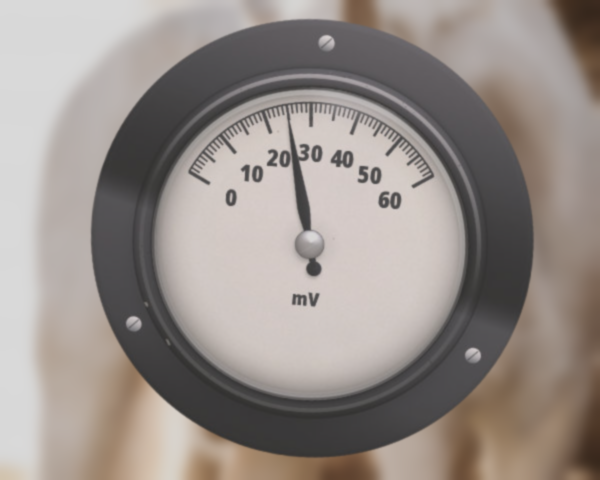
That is 25 mV
